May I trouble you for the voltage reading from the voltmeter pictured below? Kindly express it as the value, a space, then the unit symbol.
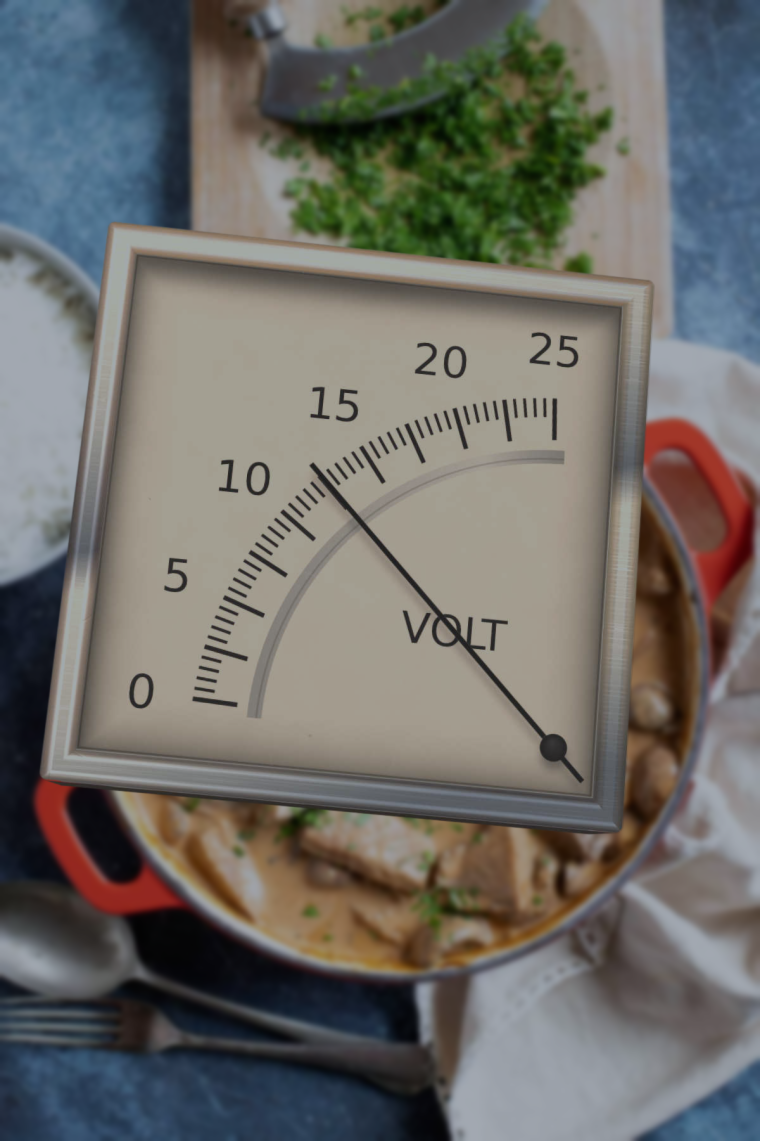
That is 12.5 V
